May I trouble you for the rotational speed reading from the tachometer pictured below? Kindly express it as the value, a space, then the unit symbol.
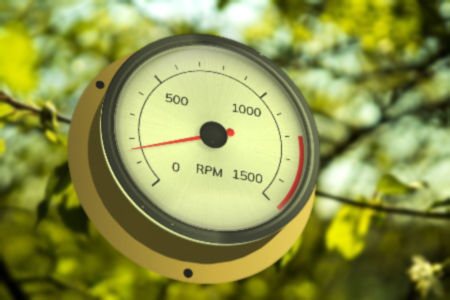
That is 150 rpm
